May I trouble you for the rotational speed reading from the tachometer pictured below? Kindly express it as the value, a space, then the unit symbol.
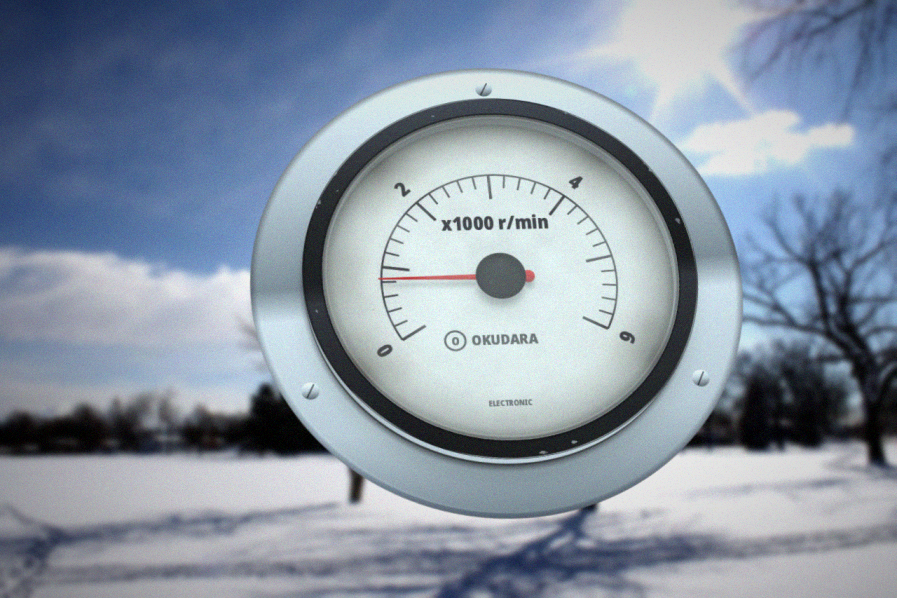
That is 800 rpm
